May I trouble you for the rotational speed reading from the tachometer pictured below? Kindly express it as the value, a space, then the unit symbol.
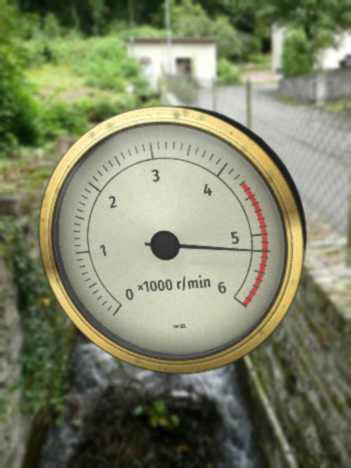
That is 5200 rpm
